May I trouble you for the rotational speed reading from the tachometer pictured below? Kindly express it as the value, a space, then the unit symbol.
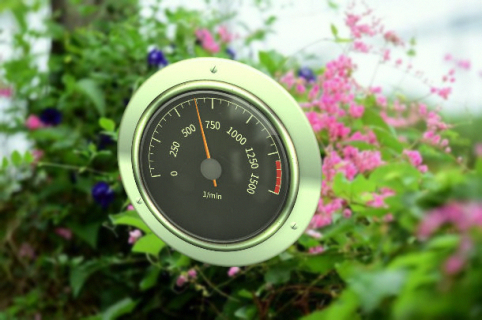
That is 650 rpm
